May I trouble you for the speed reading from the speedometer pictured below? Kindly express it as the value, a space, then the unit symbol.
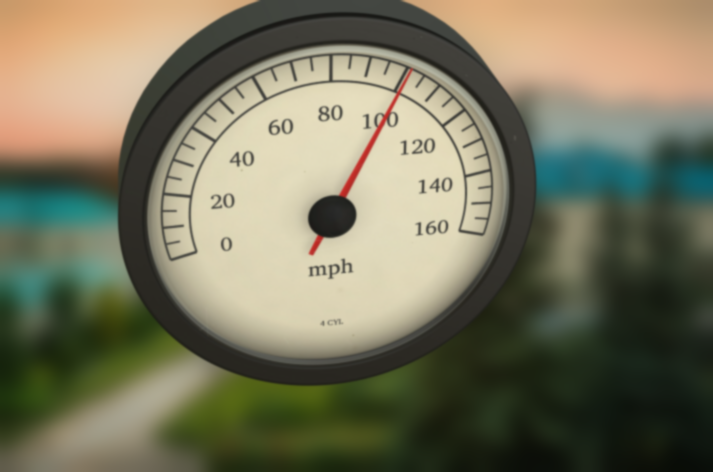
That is 100 mph
